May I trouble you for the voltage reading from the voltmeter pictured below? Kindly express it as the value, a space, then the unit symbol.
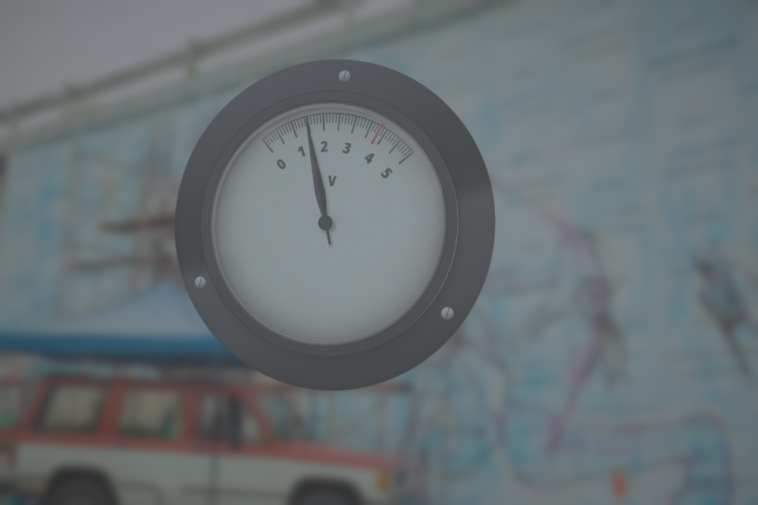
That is 1.5 V
